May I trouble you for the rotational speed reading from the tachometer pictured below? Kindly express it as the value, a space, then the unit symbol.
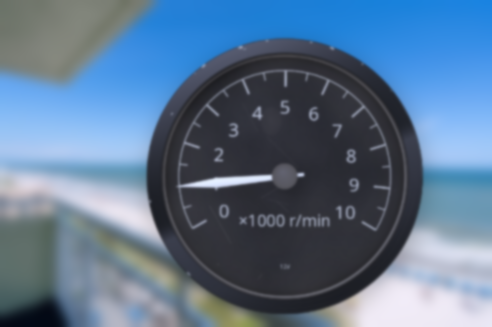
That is 1000 rpm
